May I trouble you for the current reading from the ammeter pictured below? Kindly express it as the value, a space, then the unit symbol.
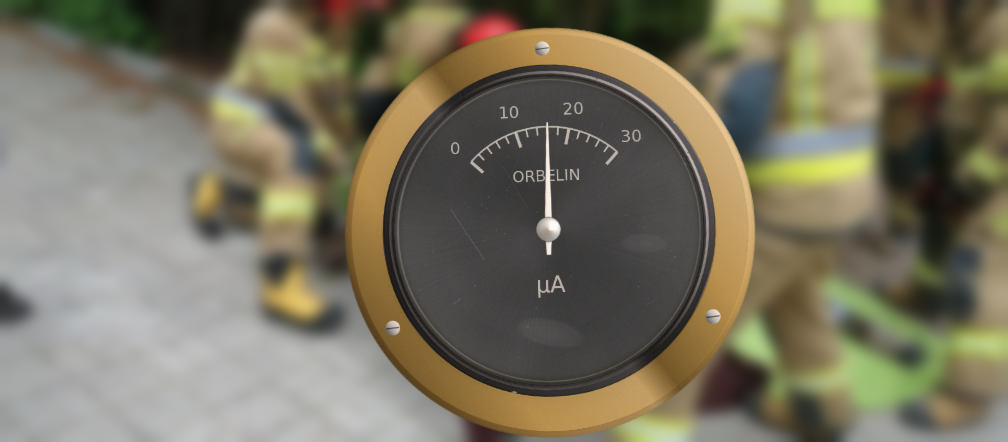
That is 16 µA
